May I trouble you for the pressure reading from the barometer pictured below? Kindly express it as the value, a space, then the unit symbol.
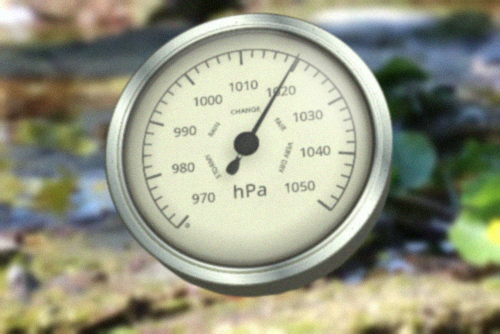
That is 1020 hPa
